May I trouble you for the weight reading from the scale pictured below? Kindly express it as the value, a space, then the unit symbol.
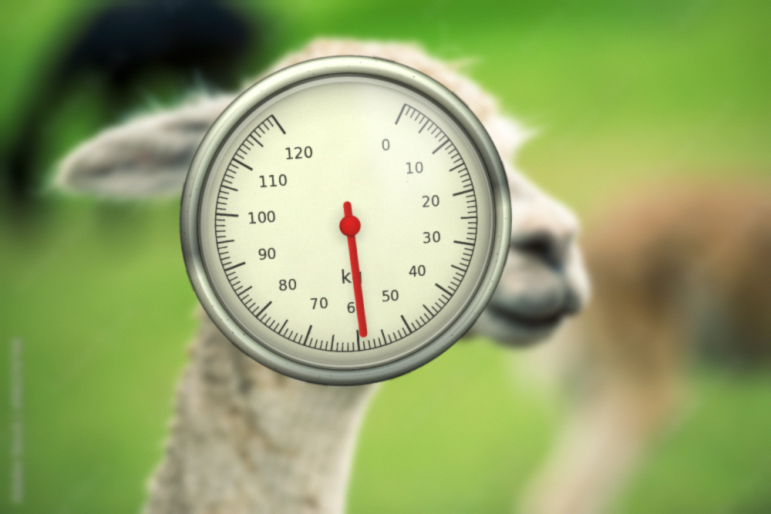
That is 59 kg
